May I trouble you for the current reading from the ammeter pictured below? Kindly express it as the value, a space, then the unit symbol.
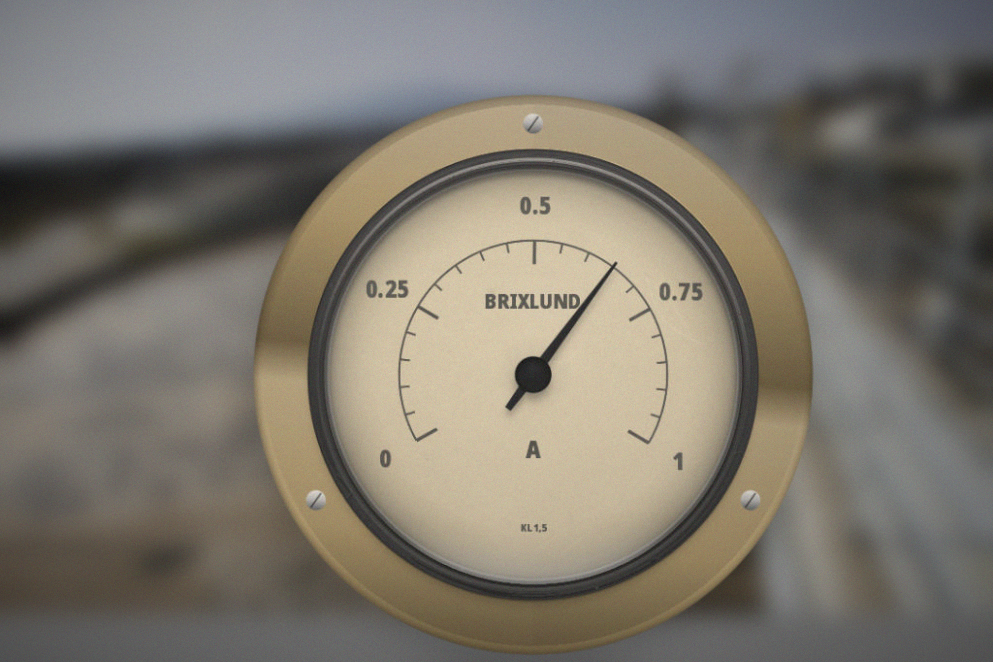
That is 0.65 A
